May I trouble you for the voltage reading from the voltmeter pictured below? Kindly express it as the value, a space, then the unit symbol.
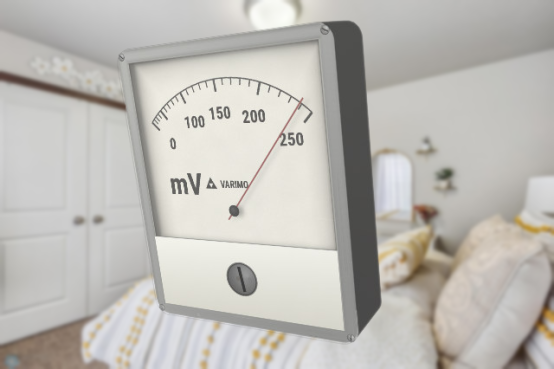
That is 240 mV
